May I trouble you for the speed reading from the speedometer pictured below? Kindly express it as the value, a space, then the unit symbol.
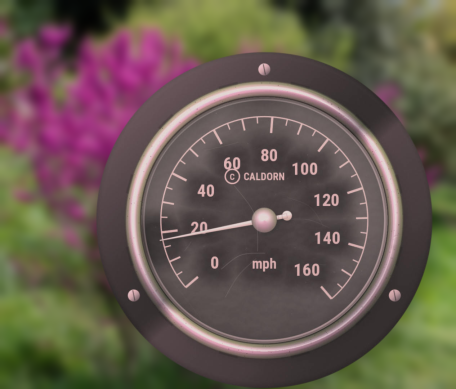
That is 17.5 mph
